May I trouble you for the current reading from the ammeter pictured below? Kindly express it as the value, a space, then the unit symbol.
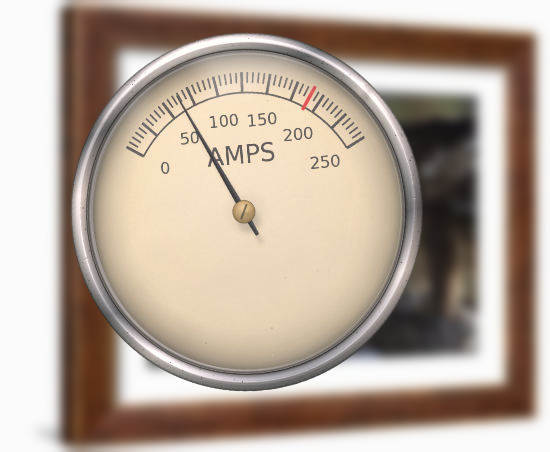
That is 65 A
